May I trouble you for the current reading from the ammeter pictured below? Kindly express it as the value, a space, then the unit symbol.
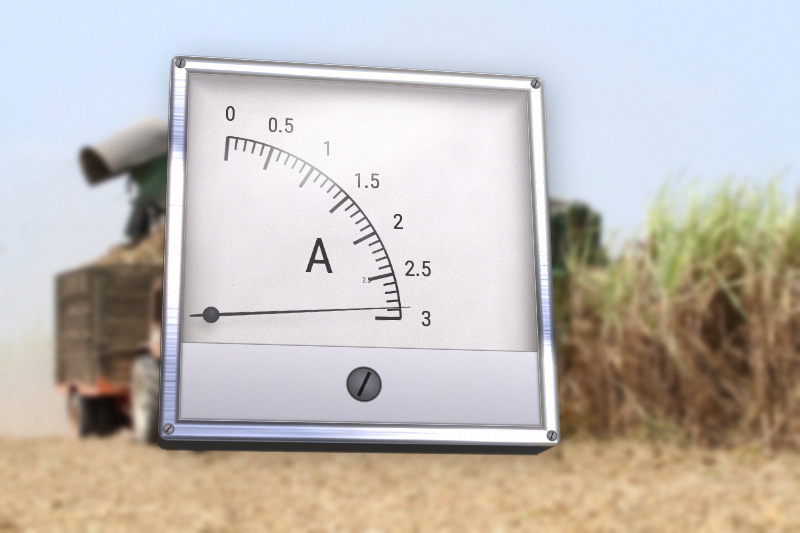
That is 2.9 A
